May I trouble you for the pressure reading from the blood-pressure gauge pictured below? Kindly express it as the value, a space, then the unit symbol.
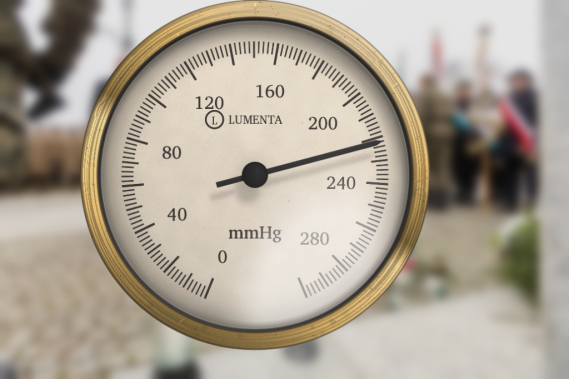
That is 222 mmHg
